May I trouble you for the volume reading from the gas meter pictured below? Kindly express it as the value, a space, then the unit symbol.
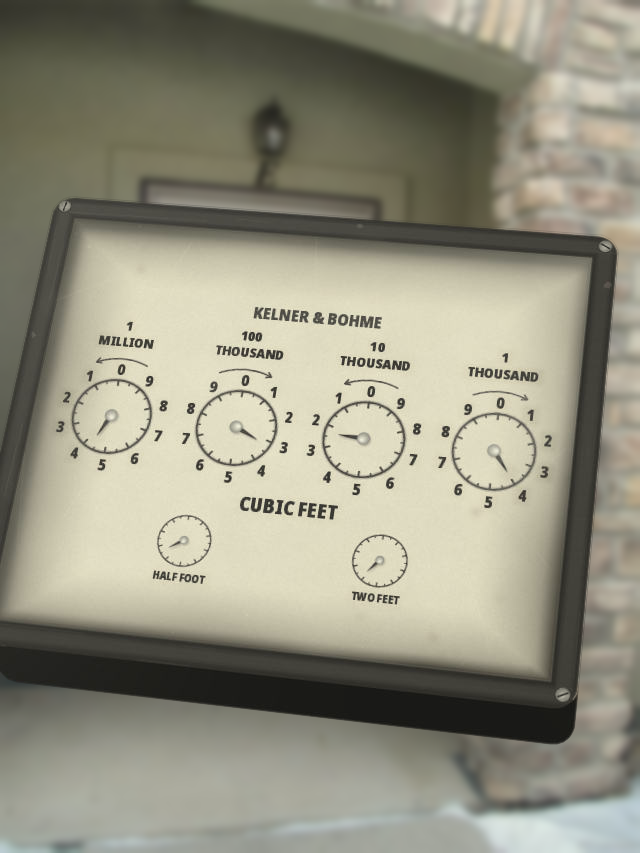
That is 432400 ft³
